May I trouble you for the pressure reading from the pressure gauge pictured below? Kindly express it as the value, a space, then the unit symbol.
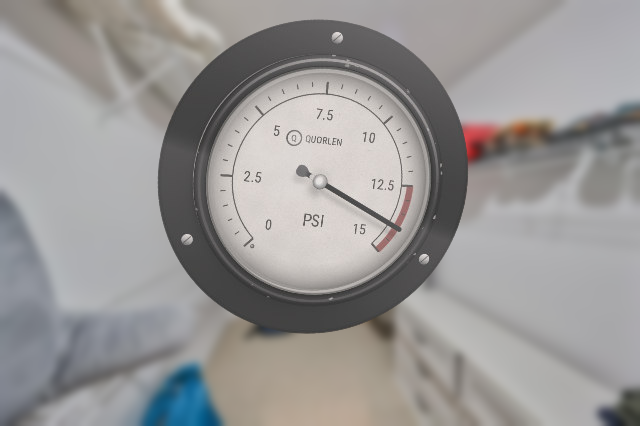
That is 14 psi
